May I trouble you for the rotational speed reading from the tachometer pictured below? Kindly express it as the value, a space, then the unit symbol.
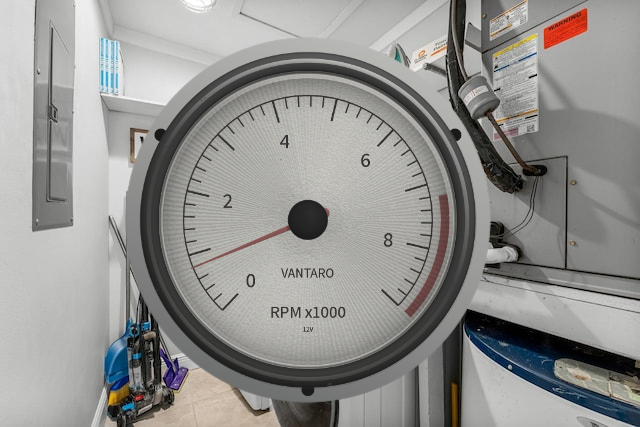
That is 800 rpm
